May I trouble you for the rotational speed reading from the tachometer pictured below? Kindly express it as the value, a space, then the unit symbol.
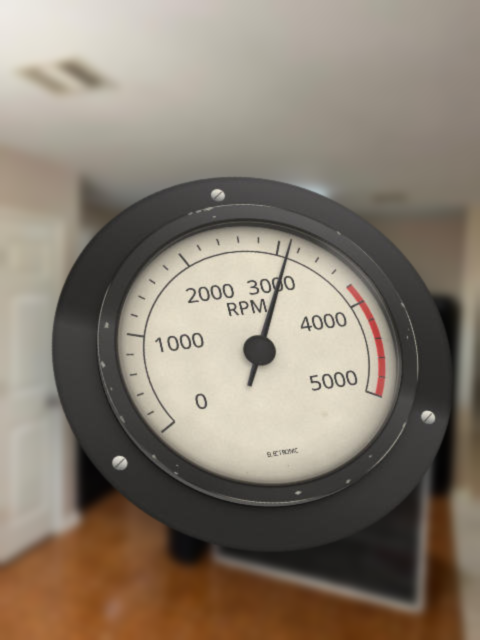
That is 3100 rpm
